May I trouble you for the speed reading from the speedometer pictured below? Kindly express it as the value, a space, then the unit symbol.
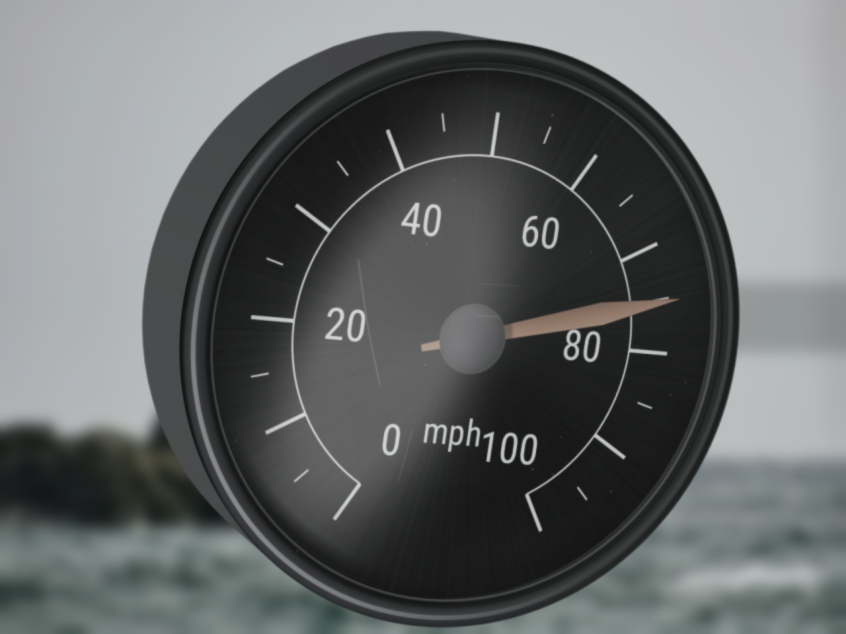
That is 75 mph
